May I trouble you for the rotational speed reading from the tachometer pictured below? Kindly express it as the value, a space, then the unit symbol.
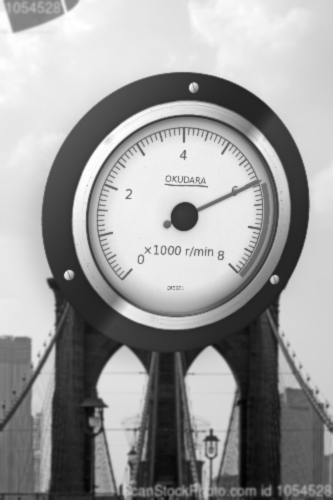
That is 6000 rpm
